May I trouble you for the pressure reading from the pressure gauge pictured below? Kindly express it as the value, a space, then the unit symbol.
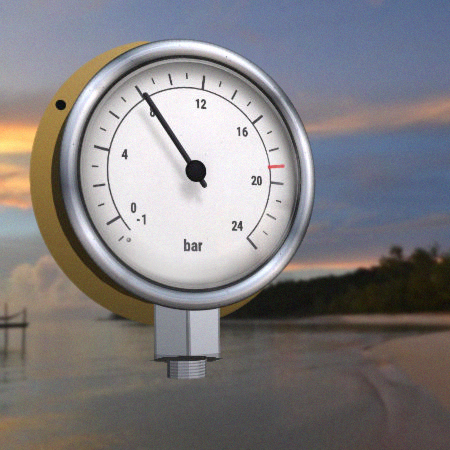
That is 8 bar
